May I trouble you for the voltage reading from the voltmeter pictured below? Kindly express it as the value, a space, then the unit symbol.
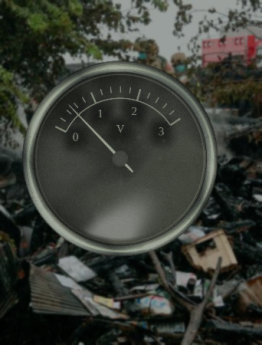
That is 0.5 V
